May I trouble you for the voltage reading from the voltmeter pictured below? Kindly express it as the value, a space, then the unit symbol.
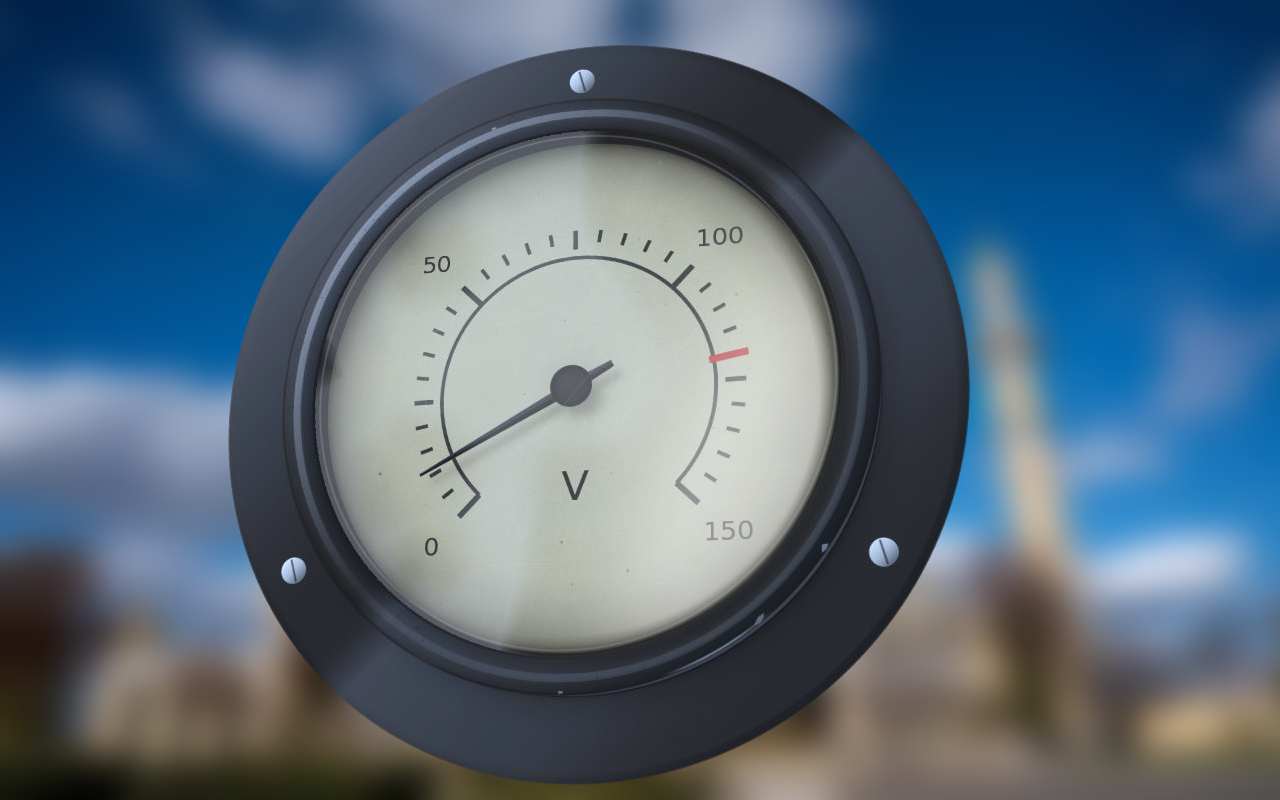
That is 10 V
